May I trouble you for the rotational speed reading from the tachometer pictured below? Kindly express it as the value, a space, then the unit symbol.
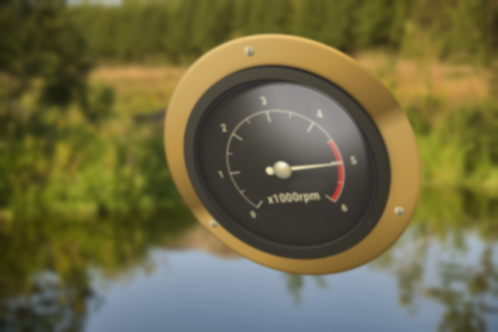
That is 5000 rpm
